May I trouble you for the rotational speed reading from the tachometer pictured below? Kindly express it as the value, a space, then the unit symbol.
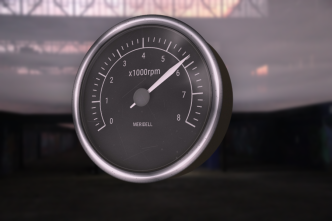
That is 5800 rpm
